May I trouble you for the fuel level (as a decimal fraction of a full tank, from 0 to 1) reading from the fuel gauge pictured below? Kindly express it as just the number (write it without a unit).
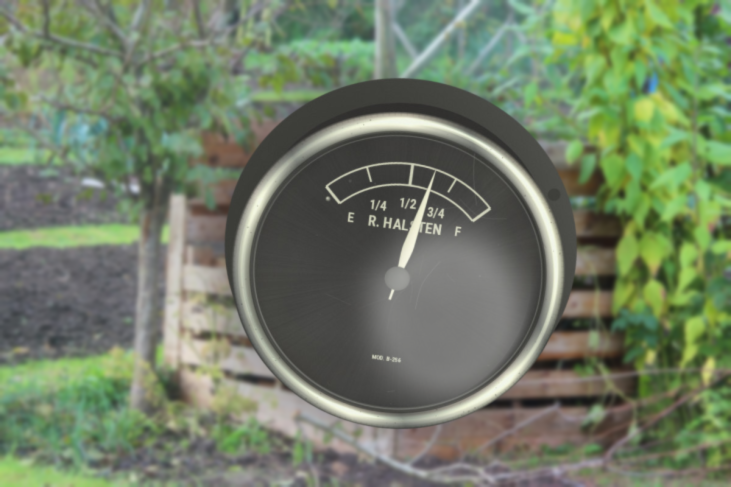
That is 0.625
